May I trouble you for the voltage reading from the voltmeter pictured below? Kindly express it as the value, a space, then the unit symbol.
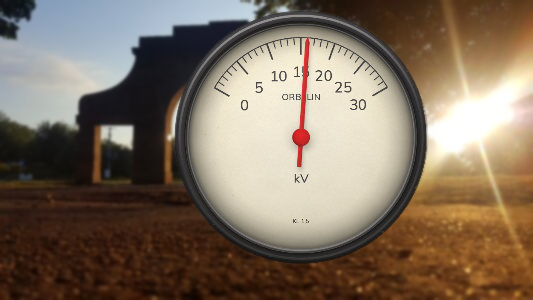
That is 16 kV
